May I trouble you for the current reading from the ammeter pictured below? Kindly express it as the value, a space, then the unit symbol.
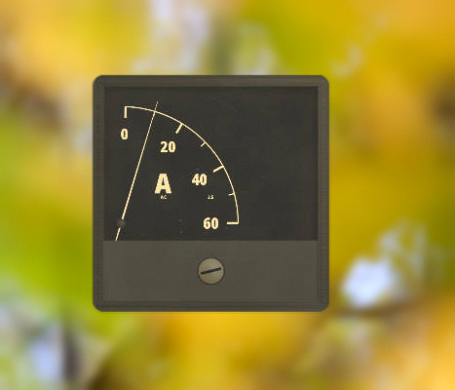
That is 10 A
